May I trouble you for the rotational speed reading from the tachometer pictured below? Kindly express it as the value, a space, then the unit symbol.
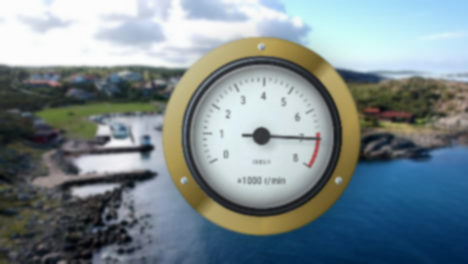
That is 7000 rpm
